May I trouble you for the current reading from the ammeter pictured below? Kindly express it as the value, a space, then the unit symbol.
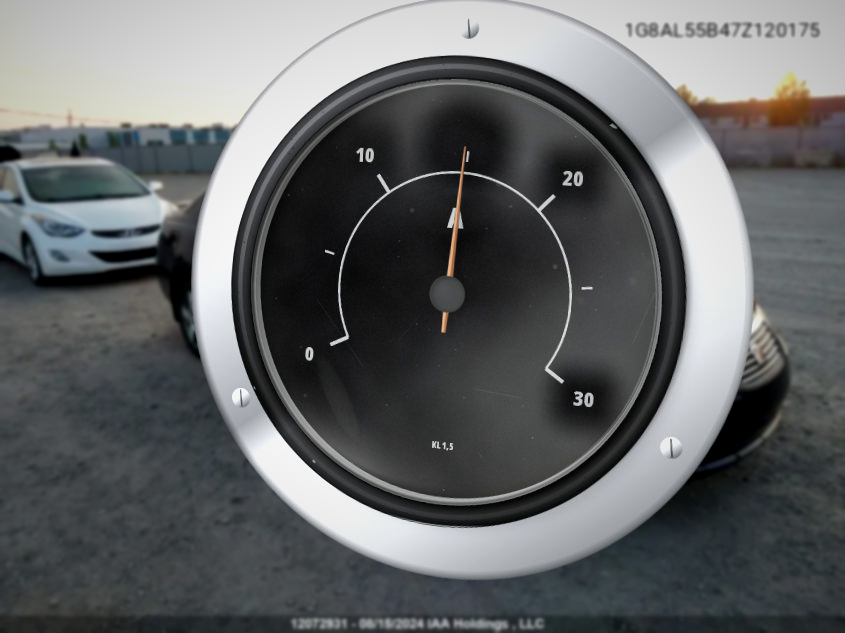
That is 15 A
